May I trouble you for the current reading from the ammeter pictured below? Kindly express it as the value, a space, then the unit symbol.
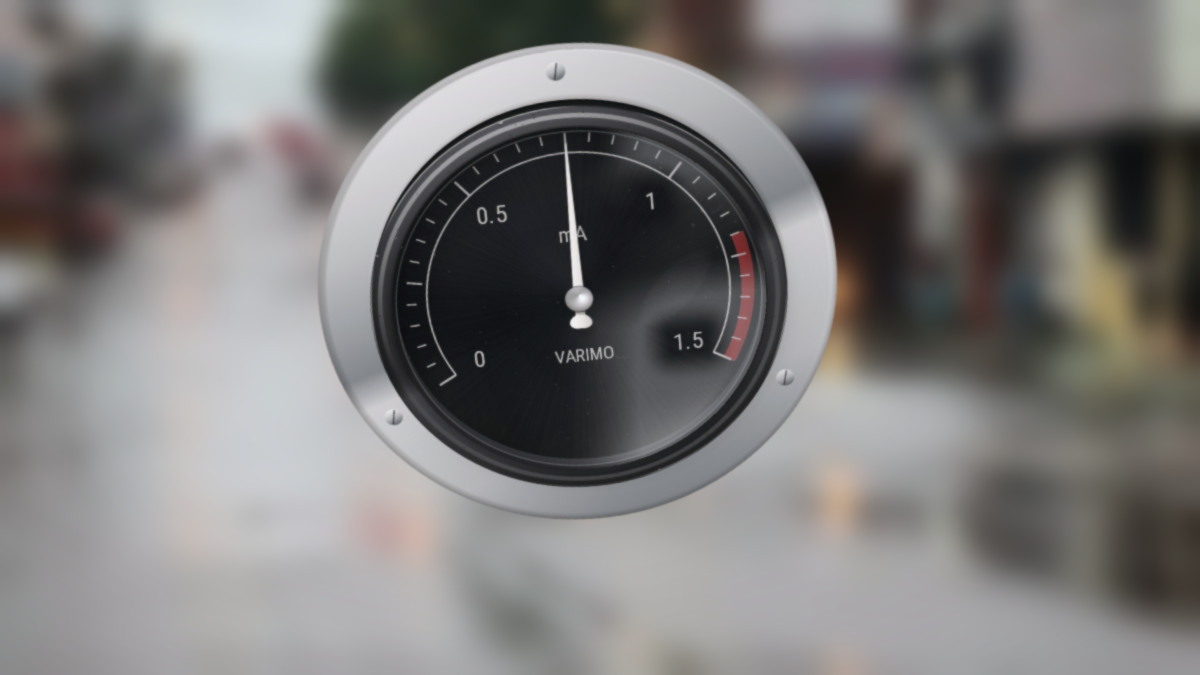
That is 0.75 mA
